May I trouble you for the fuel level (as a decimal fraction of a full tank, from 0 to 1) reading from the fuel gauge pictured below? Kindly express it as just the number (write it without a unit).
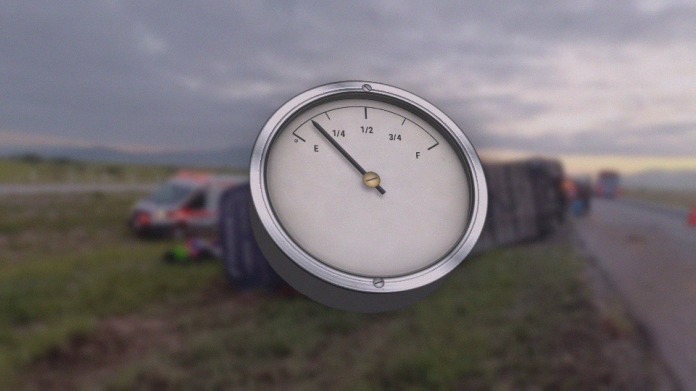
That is 0.125
